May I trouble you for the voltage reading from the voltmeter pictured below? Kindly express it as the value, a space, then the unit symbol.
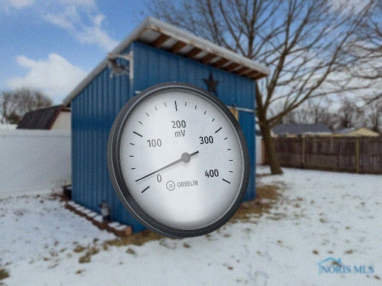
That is 20 mV
